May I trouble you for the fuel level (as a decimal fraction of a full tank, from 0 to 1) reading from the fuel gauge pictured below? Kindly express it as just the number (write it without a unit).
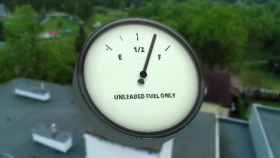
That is 0.75
